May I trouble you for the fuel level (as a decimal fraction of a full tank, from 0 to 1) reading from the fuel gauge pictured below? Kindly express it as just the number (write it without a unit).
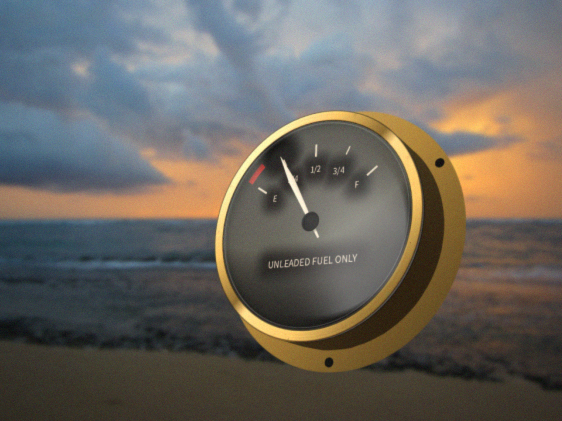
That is 0.25
